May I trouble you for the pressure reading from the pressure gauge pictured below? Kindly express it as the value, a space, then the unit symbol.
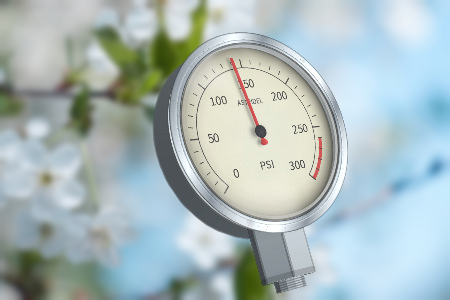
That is 140 psi
